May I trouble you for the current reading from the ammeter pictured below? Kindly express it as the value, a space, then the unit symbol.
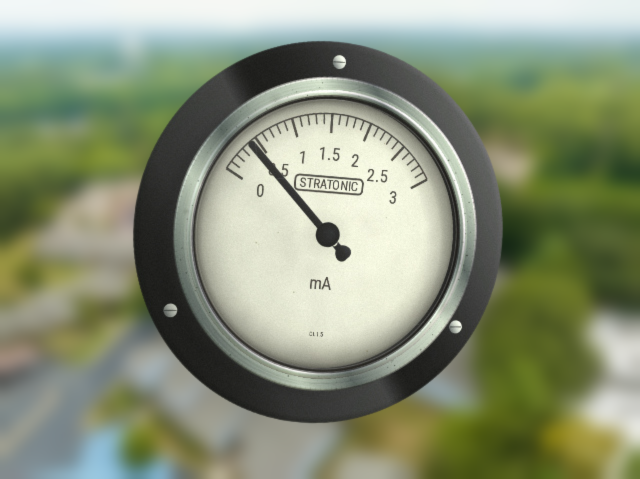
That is 0.4 mA
